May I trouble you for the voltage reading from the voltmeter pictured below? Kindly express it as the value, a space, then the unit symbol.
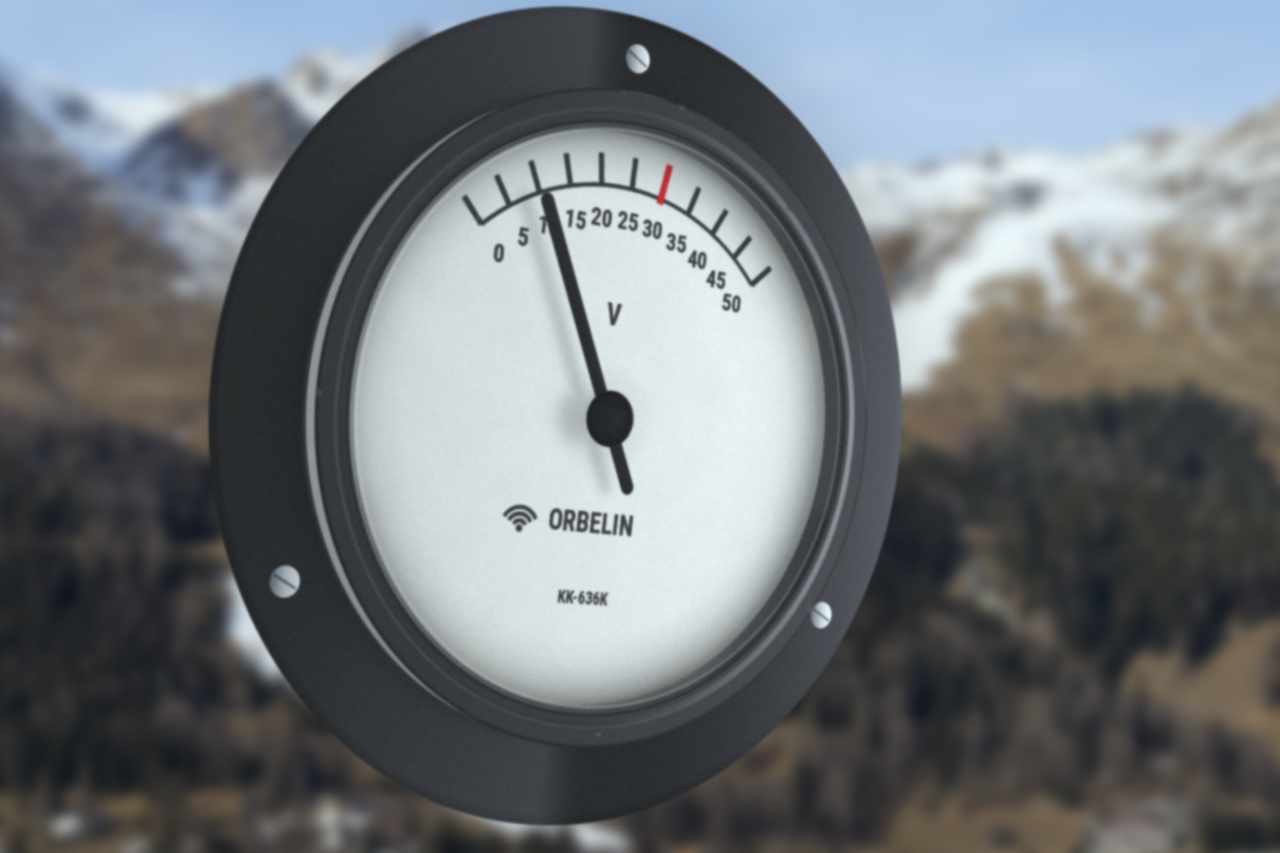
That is 10 V
